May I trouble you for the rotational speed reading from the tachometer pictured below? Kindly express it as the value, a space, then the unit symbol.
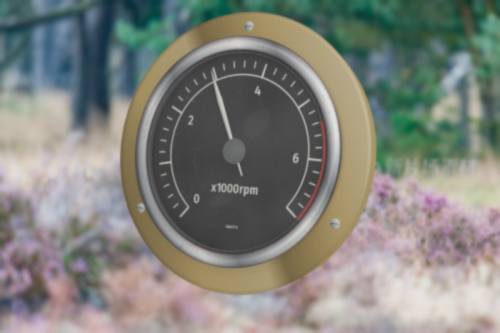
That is 3000 rpm
